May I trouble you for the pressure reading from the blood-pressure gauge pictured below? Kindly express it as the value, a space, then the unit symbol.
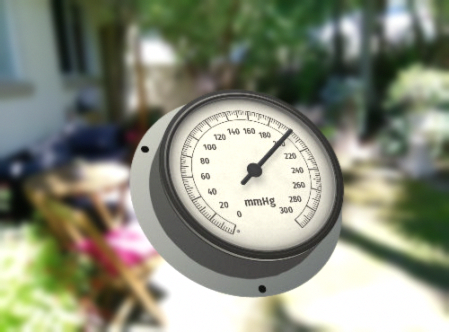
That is 200 mmHg
